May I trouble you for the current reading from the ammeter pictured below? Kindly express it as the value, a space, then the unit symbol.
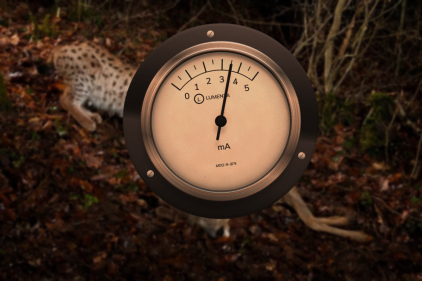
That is 3.5 mA
